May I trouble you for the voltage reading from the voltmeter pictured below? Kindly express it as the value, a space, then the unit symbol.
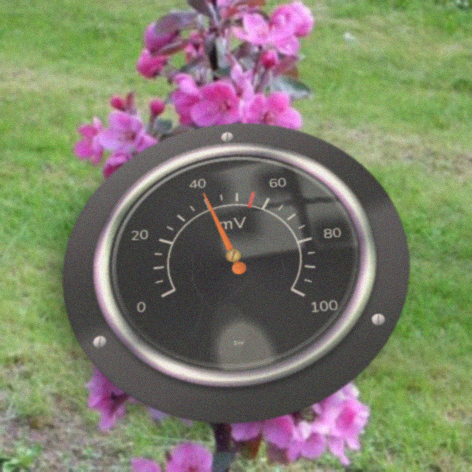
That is 40 mV
